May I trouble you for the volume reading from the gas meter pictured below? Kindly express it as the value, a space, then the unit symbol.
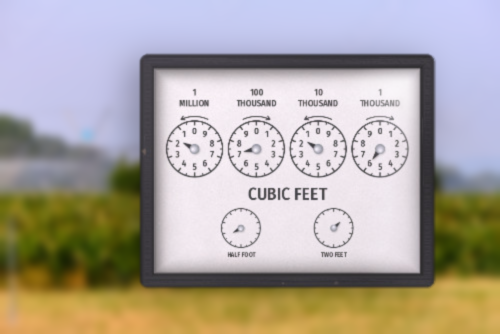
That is 171600 ft³
